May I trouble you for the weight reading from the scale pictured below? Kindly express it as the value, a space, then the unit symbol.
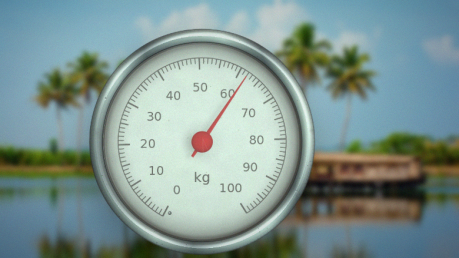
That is 62 kg
